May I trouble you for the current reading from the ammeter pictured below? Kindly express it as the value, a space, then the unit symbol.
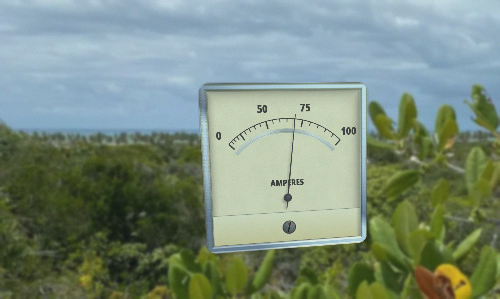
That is 70 A
